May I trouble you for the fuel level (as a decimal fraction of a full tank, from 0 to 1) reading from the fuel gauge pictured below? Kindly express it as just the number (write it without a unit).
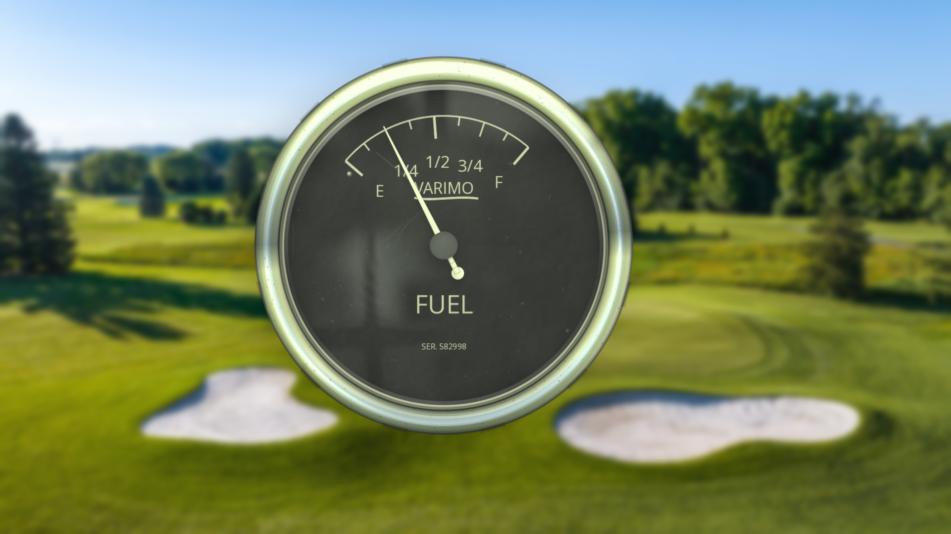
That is 0.25
